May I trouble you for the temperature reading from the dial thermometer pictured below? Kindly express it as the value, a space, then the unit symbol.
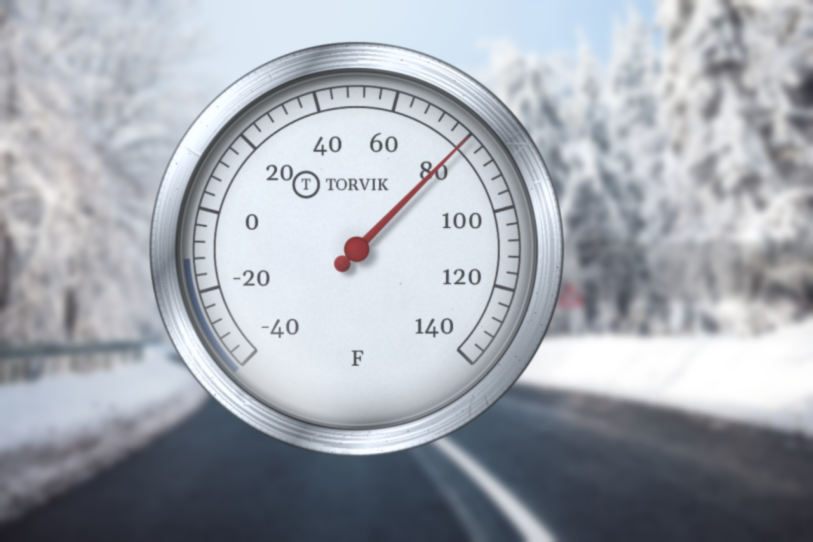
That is 80 °F
